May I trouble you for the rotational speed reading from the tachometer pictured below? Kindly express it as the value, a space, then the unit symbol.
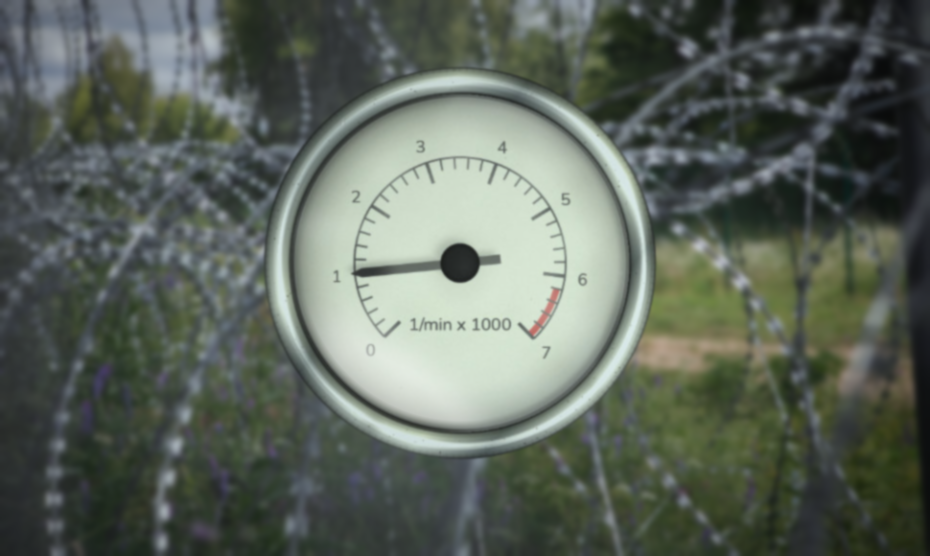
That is 1000 rpm
